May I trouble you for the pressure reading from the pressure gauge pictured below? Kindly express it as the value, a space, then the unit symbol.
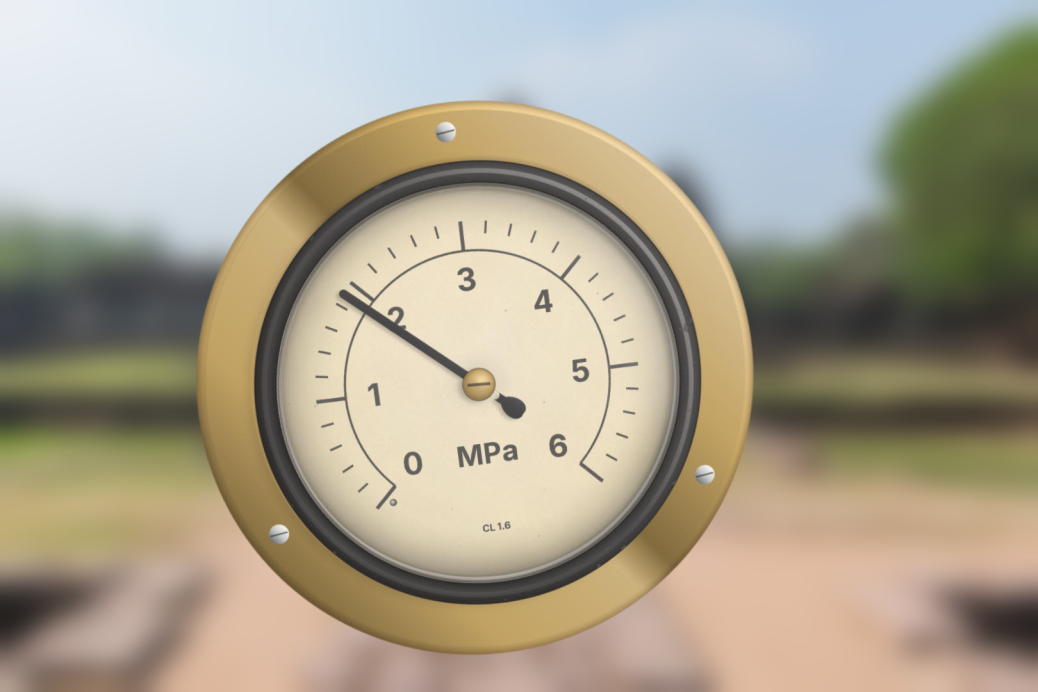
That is 1.9 MPa
